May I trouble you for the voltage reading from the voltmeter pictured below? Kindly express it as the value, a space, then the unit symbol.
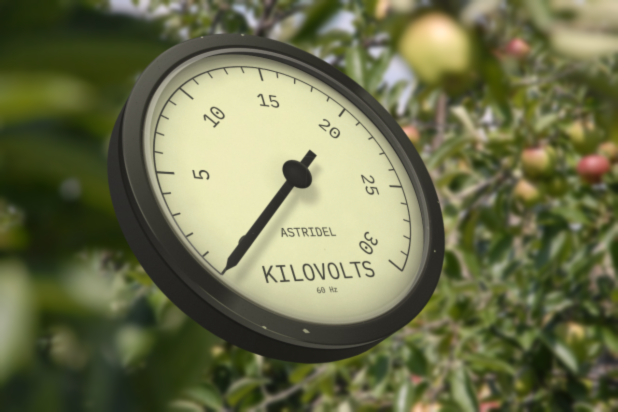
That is 0 kV
